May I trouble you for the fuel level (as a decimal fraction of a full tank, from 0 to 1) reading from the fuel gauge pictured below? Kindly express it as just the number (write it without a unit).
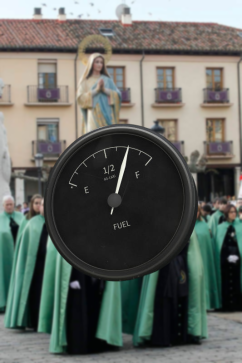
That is 0.75
